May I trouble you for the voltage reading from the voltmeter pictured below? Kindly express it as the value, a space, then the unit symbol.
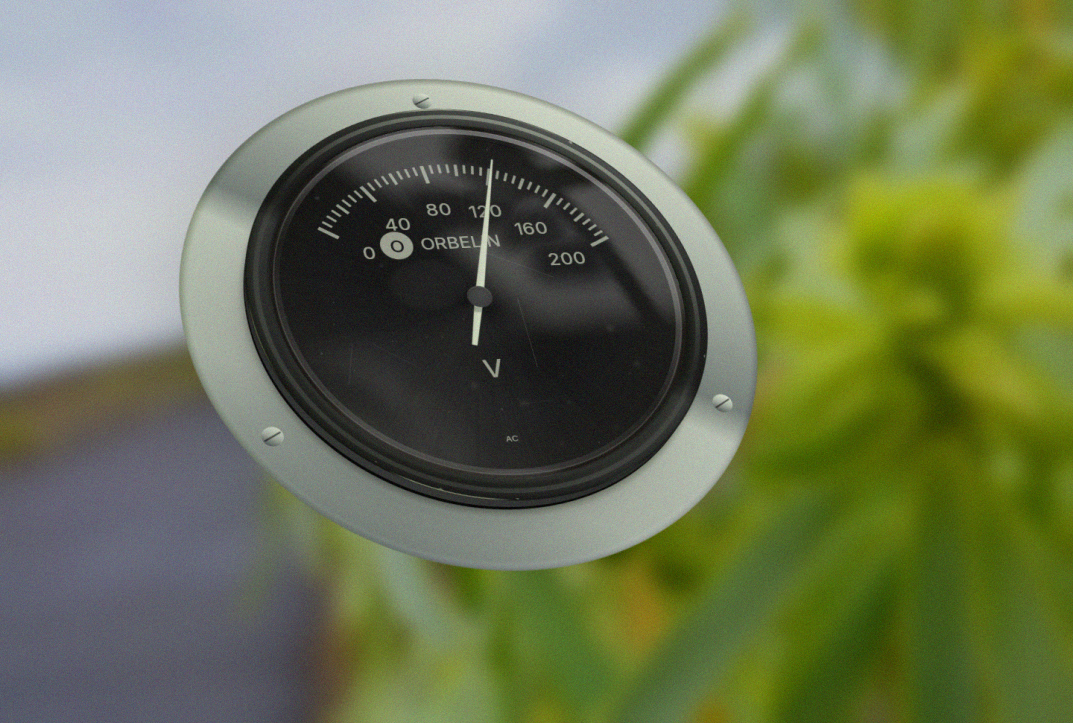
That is 120 V
